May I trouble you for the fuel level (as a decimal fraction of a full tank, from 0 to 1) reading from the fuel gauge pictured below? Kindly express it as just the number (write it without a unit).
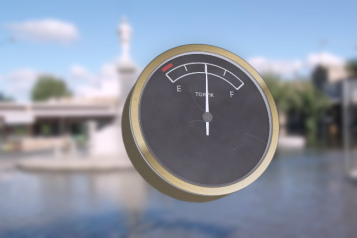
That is 0.5
